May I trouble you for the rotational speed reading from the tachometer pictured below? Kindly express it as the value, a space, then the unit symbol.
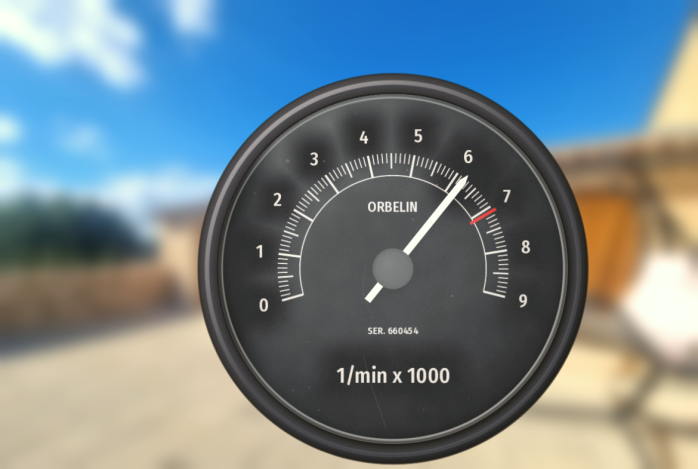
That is 6200 rpm
